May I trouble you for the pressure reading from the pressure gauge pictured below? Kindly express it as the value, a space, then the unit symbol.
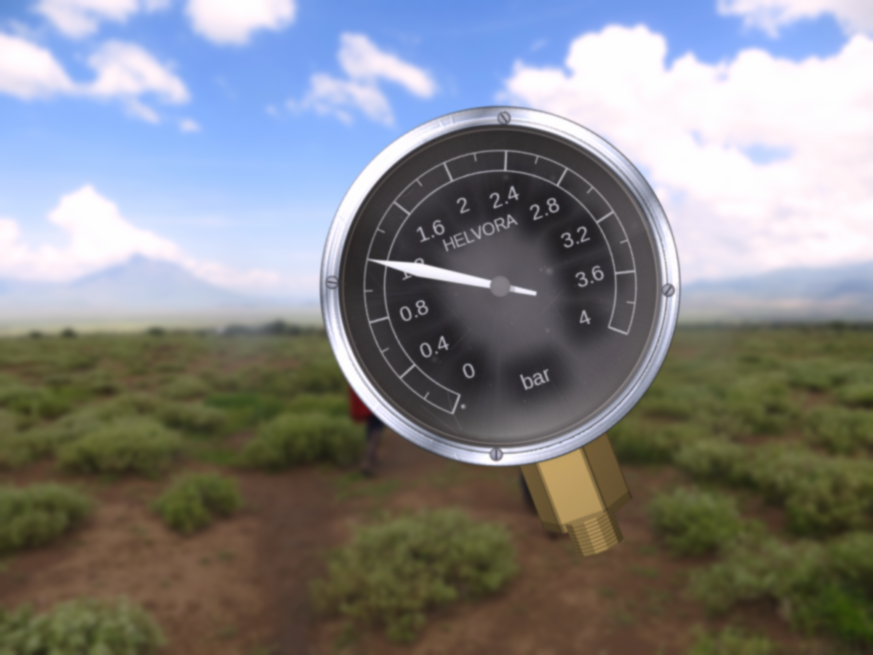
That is 1.2 bar
